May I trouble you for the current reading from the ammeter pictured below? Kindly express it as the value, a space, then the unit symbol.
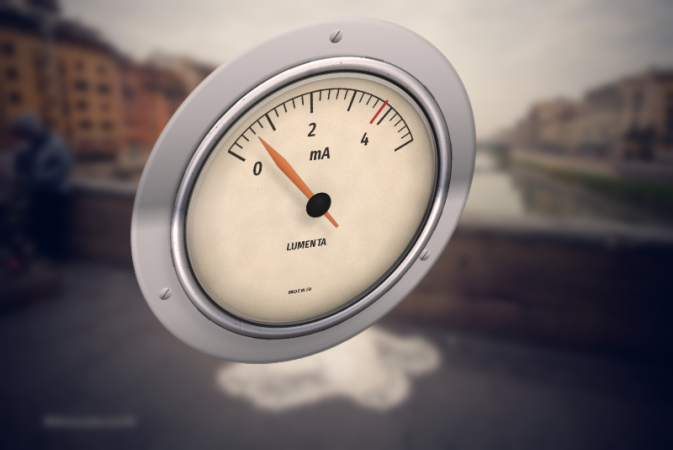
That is 0.6 mA
